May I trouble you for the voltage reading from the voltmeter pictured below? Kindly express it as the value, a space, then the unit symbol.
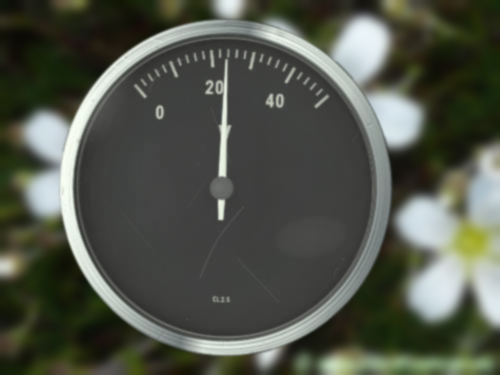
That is 24 V
